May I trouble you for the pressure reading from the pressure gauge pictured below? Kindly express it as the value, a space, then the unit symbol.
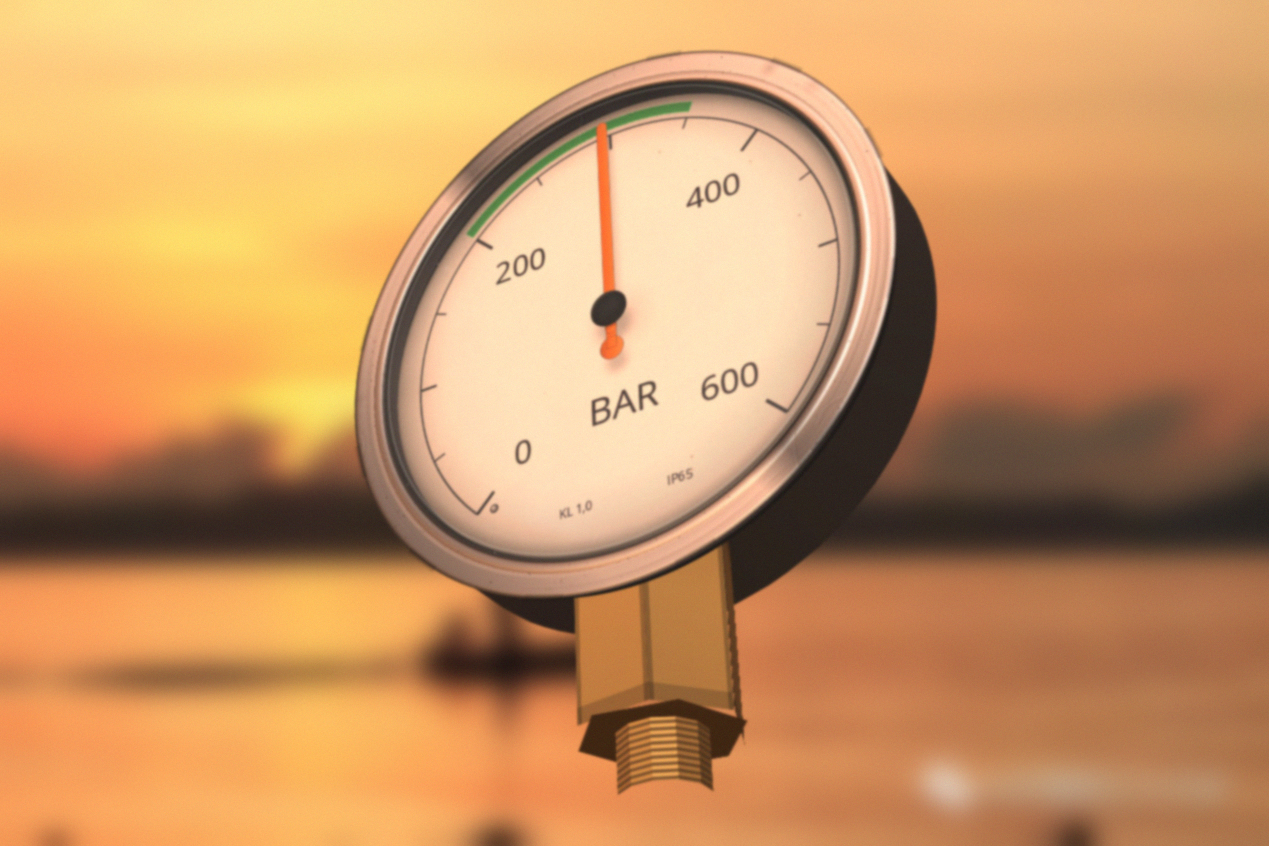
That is 300 bar
